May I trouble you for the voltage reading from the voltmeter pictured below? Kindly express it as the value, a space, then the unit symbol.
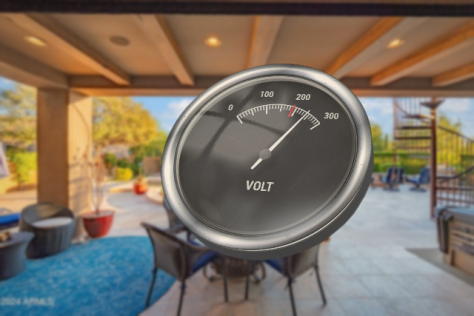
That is 250 V
